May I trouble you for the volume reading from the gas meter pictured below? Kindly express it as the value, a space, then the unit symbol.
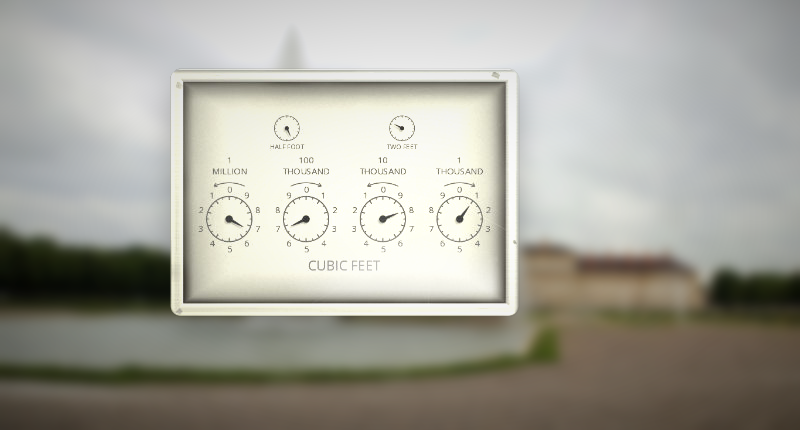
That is 668100 ft³
